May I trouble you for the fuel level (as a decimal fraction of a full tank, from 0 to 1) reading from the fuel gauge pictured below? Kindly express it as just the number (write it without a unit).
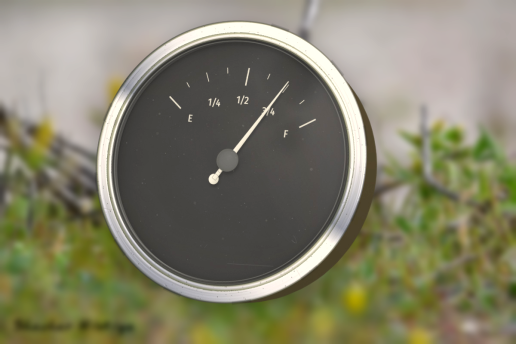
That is 0.75
